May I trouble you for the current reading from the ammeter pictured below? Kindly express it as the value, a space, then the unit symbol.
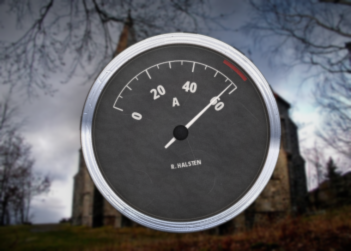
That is 57.5 A
